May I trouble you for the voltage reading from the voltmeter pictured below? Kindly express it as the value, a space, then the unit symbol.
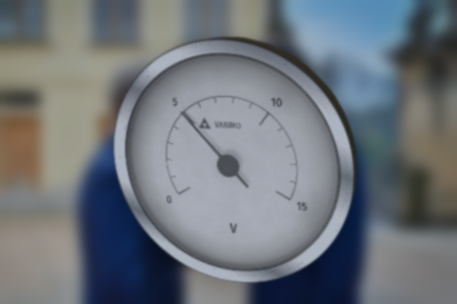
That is 5 V
